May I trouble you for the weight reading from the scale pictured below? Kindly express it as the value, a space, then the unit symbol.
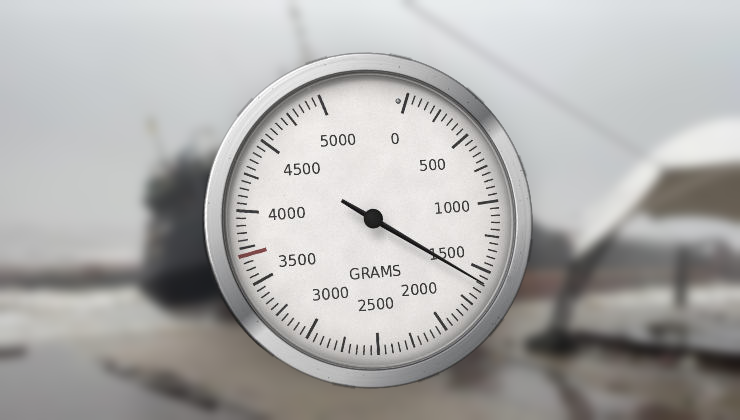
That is 1600 g
